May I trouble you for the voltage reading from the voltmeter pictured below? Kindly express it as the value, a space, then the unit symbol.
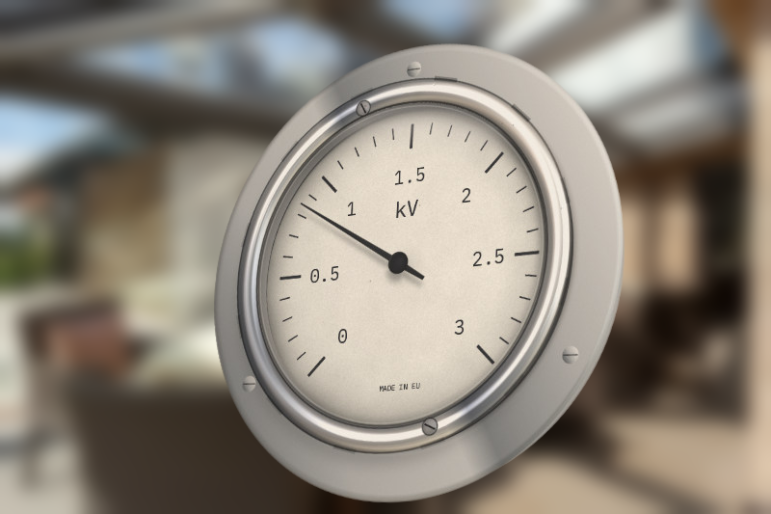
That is 0.85 kV
